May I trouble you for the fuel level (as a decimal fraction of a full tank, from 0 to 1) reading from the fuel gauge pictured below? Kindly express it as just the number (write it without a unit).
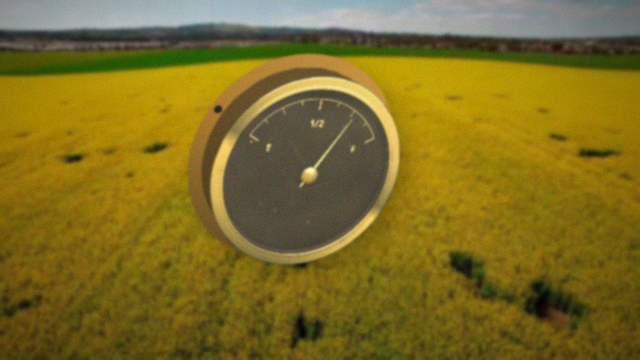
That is 0.75
